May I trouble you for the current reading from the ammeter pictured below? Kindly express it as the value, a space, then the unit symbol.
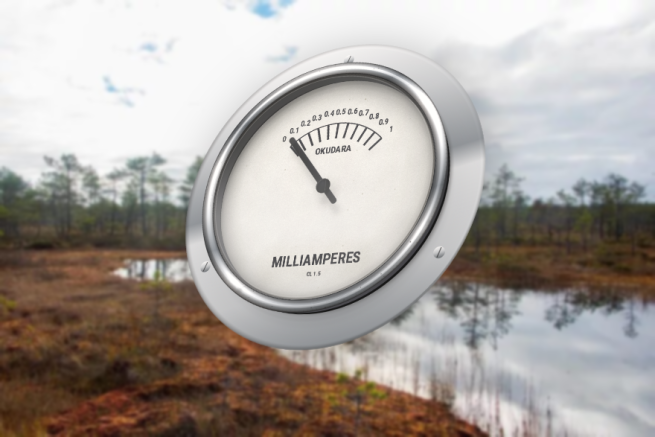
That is 0.05 mA
